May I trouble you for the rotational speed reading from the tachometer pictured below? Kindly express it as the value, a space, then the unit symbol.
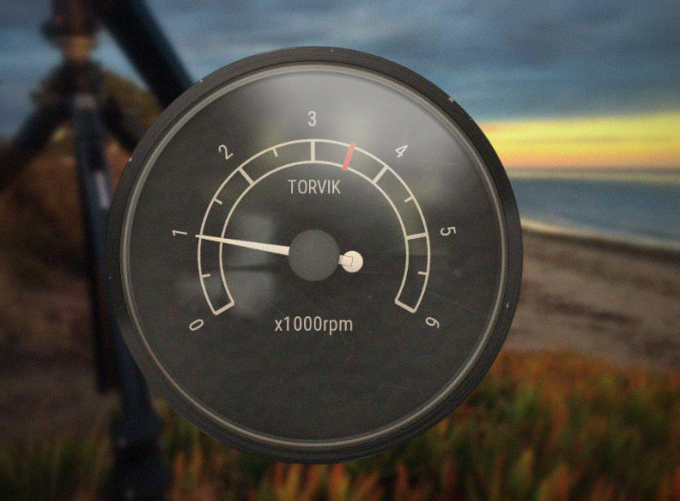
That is 1000 rpm
